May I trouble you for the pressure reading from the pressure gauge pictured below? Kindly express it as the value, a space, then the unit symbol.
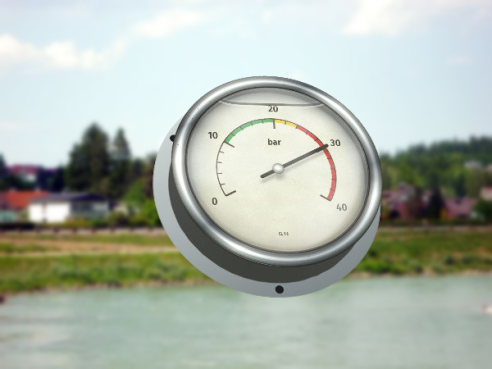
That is 30 bar
